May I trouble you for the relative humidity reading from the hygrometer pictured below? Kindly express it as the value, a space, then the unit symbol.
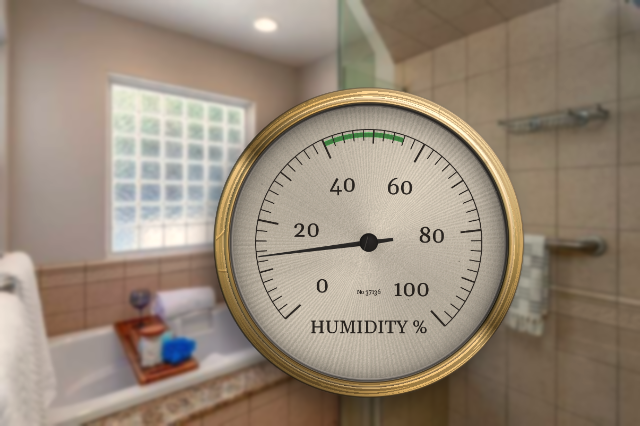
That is 13 %
